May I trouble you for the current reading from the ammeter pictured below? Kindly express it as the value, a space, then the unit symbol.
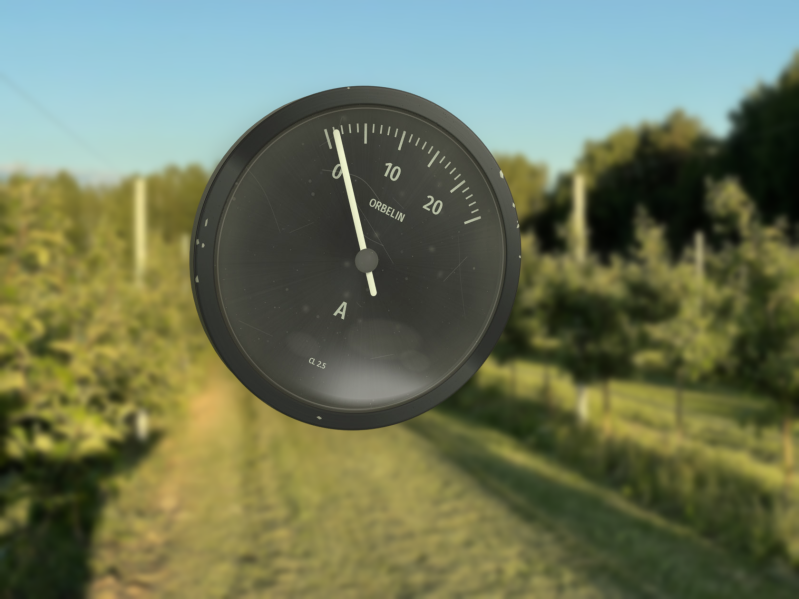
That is 1 A
